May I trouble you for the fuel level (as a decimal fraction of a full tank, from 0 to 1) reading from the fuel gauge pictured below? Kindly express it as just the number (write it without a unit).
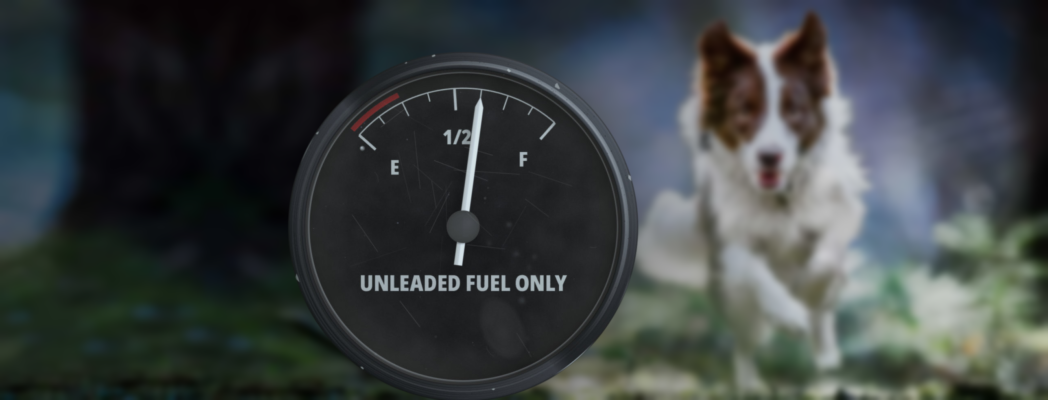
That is 0.625
